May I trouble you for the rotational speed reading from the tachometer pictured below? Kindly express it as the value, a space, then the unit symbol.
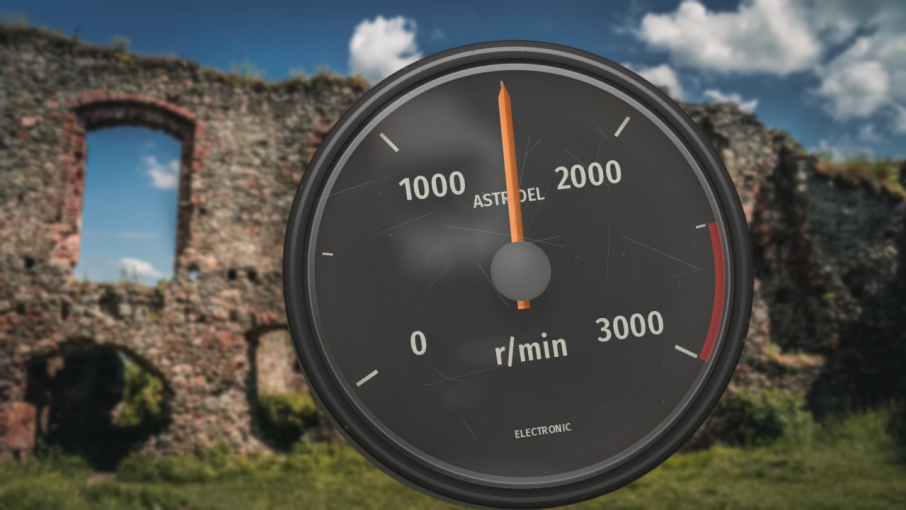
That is 1500 rpm
